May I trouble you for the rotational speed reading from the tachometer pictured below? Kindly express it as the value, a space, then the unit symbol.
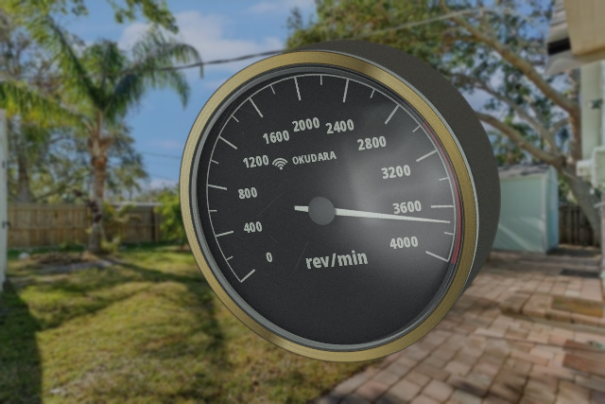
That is 3700 rpm
